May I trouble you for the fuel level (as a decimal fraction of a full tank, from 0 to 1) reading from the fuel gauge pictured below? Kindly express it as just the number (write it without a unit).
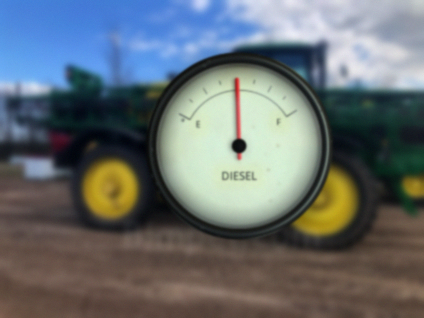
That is 0.5
